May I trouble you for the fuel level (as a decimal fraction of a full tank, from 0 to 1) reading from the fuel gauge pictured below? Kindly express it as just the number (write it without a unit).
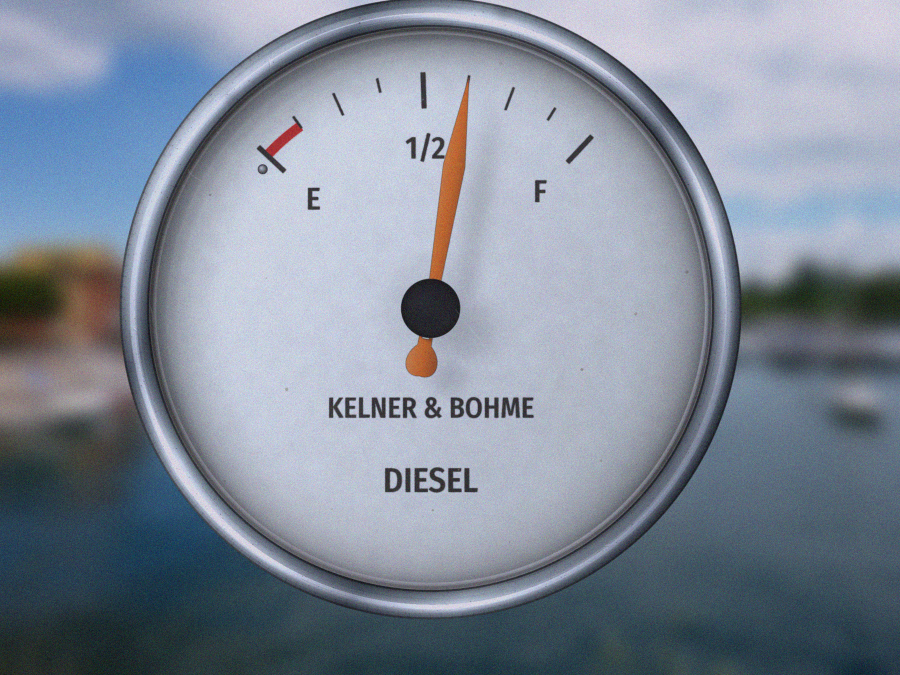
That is 0.625
